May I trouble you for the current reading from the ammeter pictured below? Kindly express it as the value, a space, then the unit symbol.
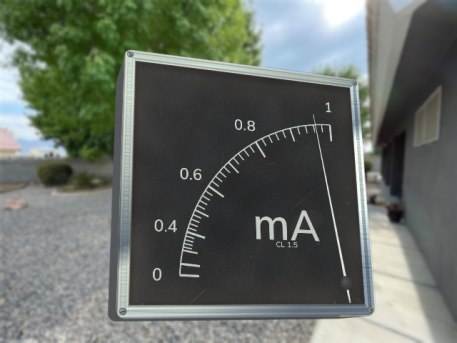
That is 0.96 mA
